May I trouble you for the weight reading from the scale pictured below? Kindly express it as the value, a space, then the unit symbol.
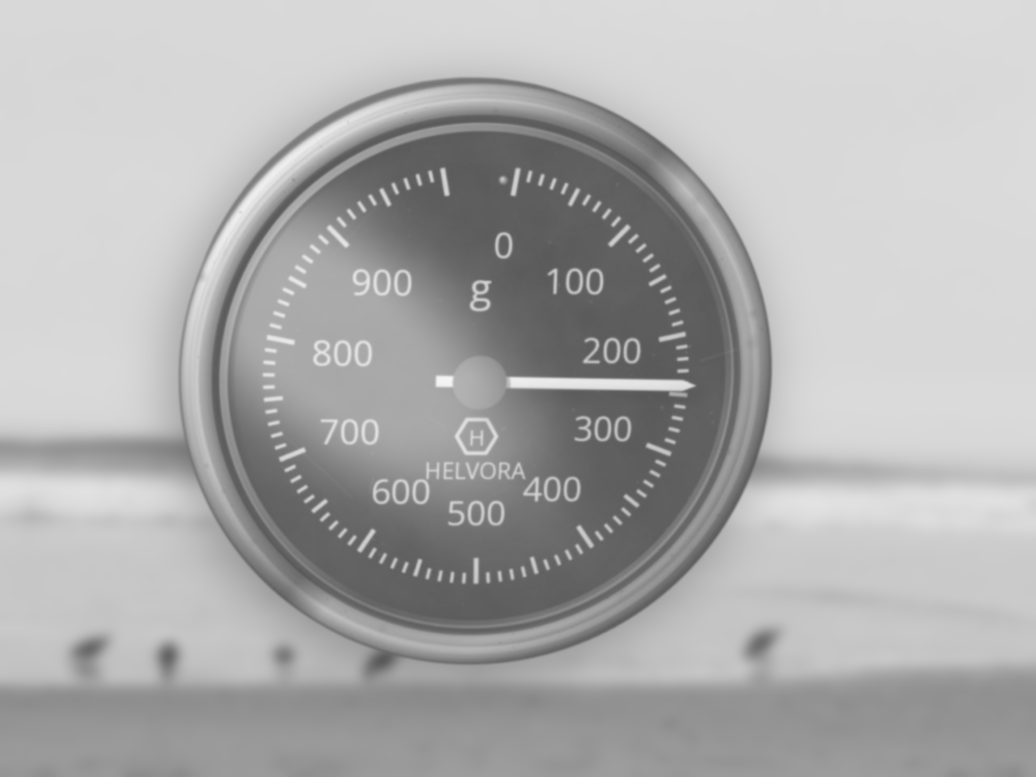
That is 240 g
